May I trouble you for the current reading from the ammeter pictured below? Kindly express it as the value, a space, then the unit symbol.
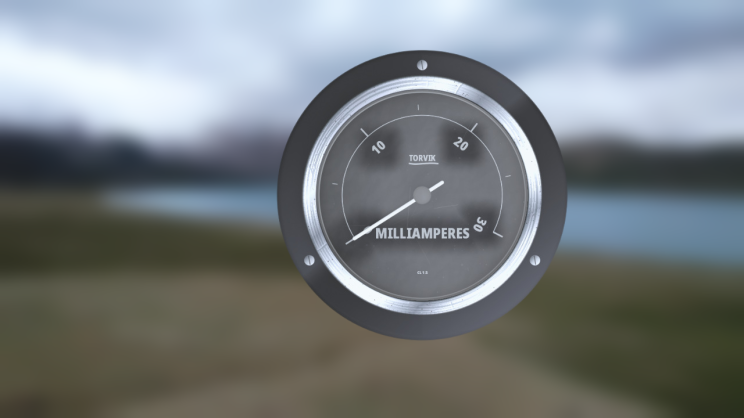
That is 0 mA
